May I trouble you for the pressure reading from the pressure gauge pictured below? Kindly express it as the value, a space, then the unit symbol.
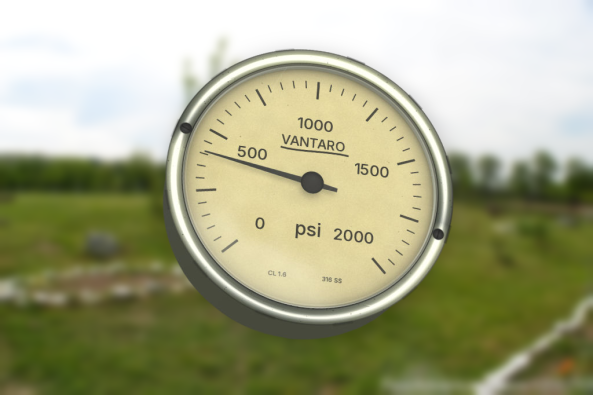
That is 400 psi
